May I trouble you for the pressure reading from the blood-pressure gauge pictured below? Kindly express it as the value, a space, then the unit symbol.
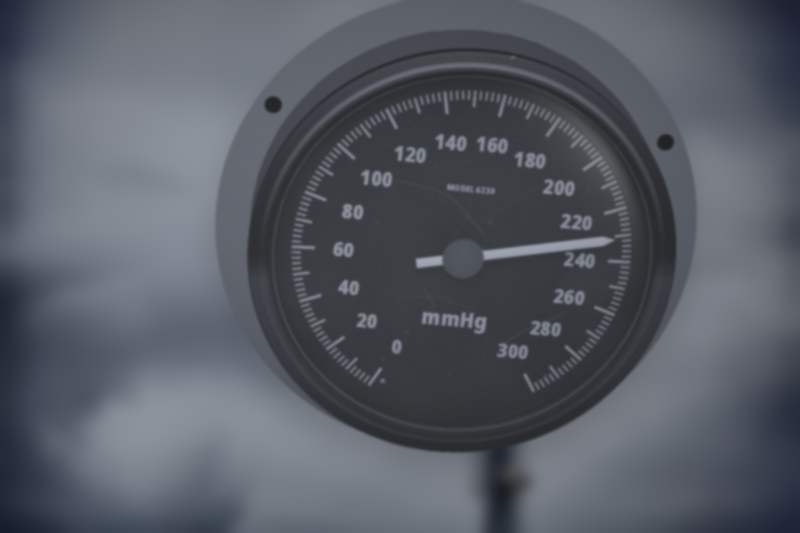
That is 230 mmHg
